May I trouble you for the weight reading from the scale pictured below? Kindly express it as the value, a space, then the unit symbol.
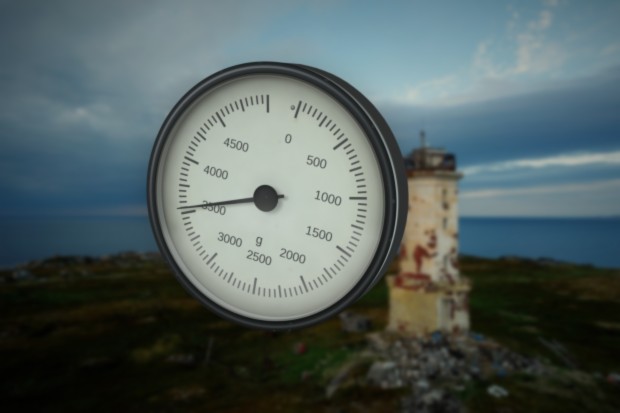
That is 3550 g
